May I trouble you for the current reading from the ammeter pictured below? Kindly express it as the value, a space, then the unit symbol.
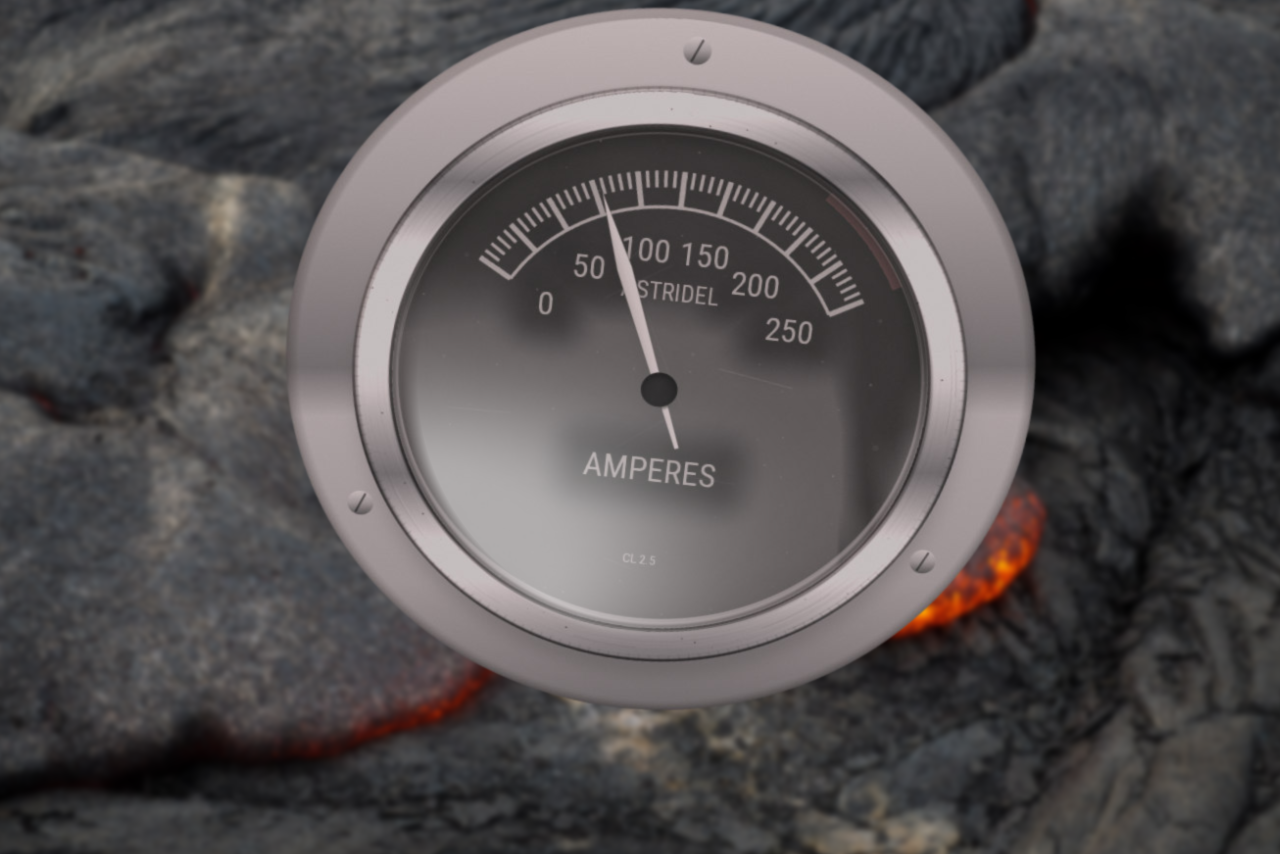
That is 80 A
